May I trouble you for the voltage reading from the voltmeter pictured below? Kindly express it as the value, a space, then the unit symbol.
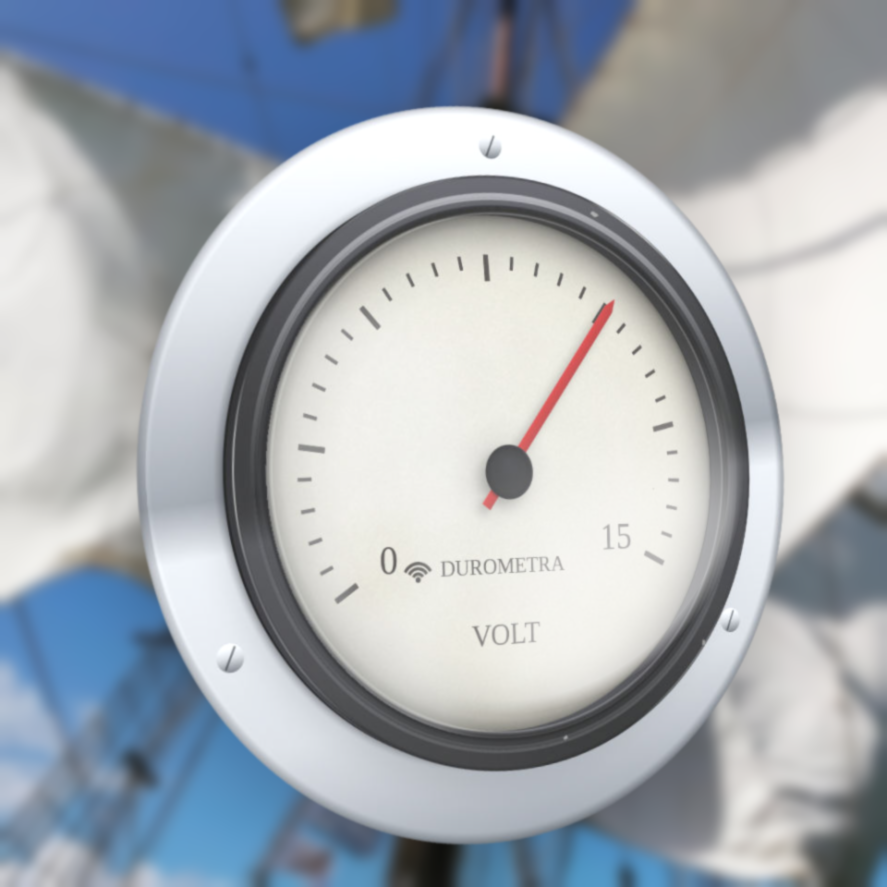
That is 10 V
